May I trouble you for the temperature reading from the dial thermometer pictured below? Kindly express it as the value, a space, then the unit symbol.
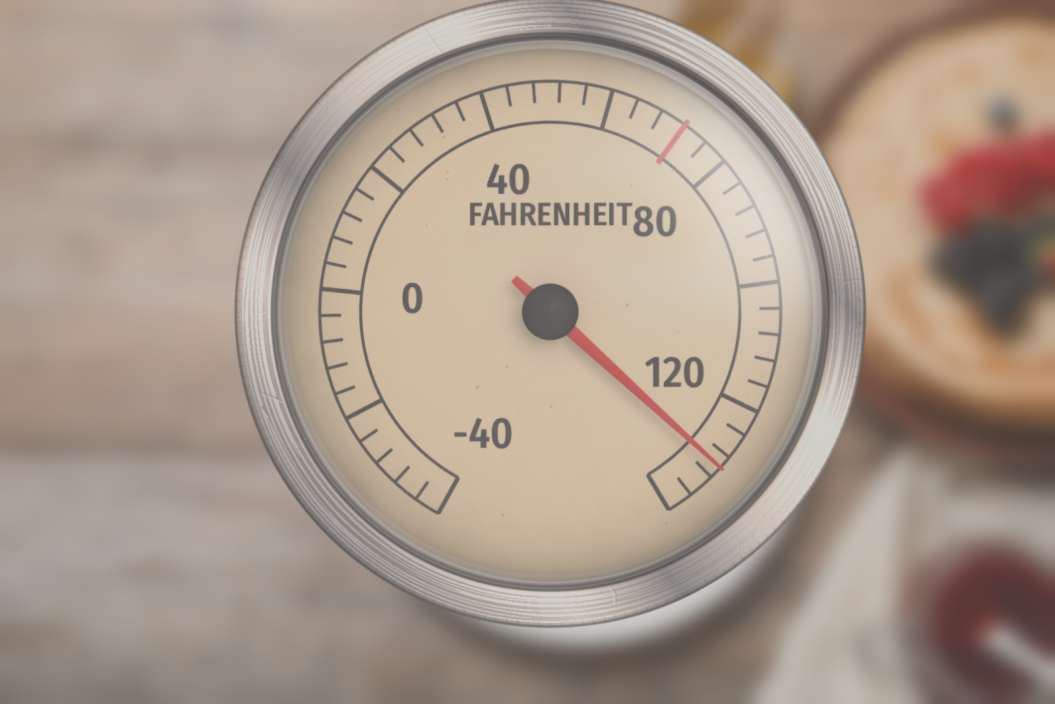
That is 130 °F
